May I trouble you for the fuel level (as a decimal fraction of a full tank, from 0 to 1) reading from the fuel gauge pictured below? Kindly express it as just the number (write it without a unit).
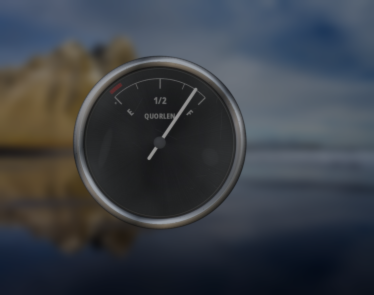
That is 0.875
